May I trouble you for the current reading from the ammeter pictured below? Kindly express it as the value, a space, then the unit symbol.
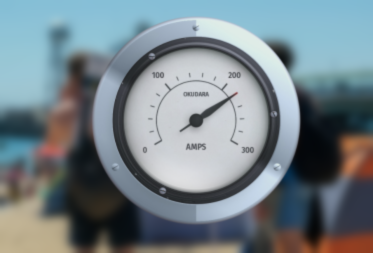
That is 220 A
